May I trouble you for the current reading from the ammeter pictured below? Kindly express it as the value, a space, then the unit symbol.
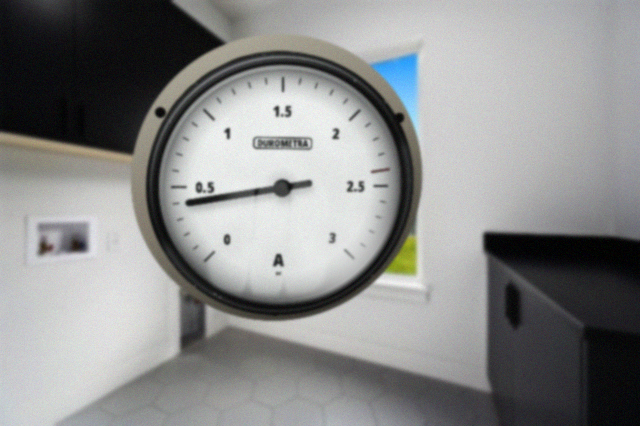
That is 0.4 A
